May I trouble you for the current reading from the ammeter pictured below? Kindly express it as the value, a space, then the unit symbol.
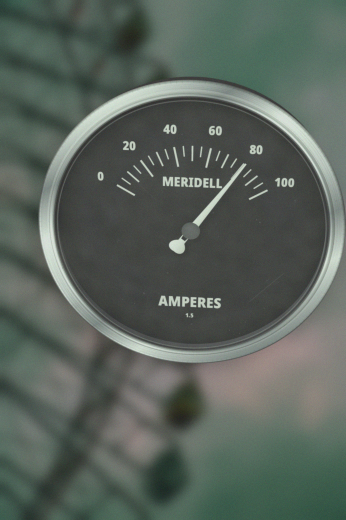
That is 80 A
